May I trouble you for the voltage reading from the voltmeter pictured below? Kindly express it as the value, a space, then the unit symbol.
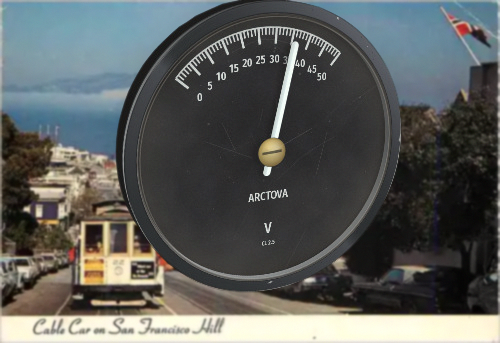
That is 35 V
